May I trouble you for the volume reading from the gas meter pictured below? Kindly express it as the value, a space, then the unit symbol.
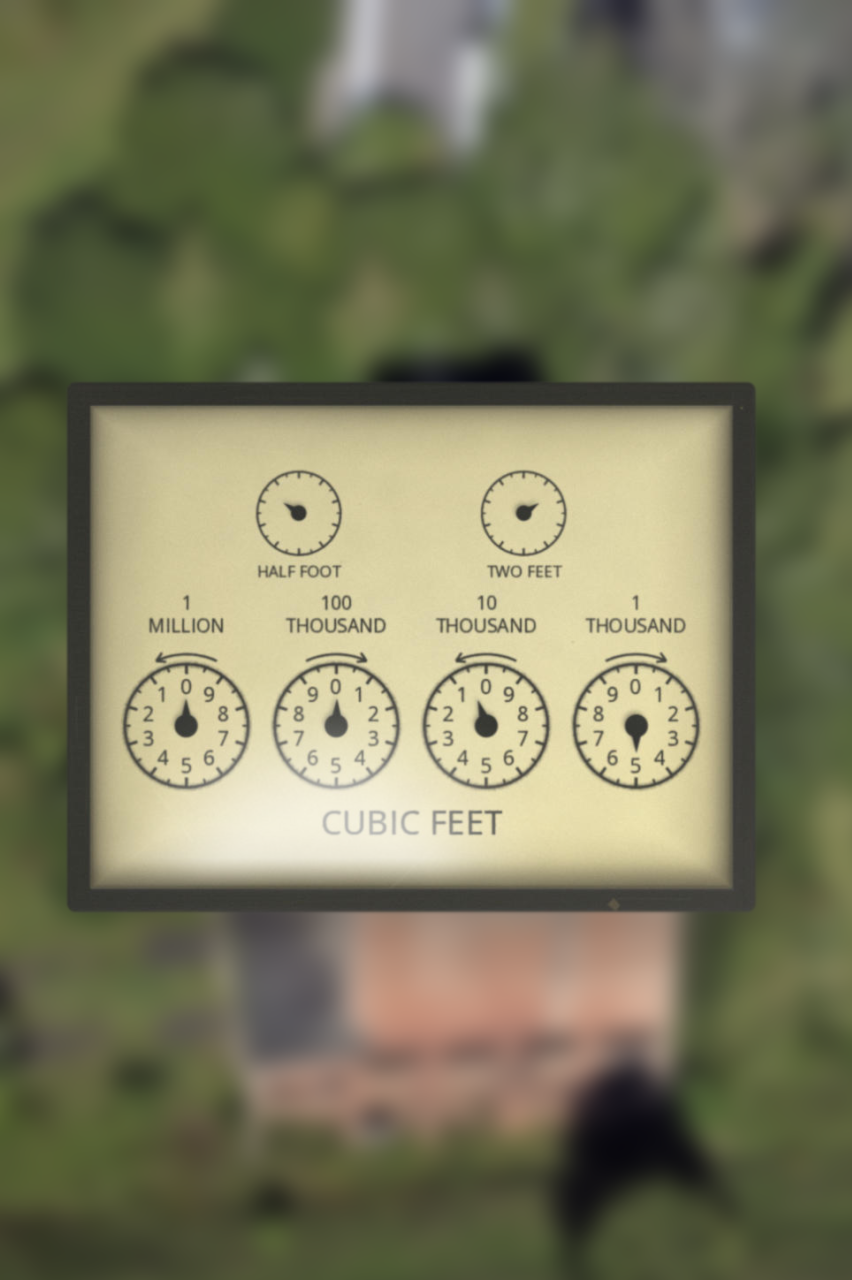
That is 500 ft³
